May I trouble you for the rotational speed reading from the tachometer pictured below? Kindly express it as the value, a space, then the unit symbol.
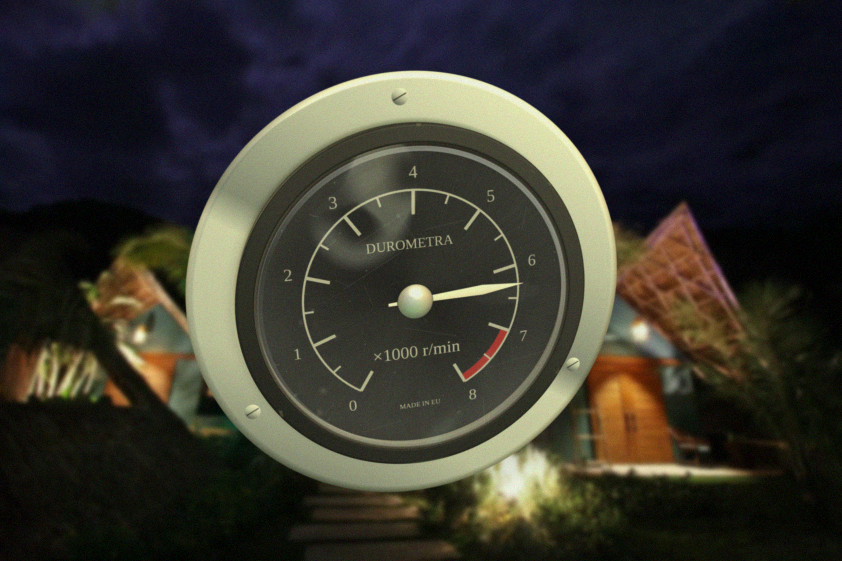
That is 6250 rpm
